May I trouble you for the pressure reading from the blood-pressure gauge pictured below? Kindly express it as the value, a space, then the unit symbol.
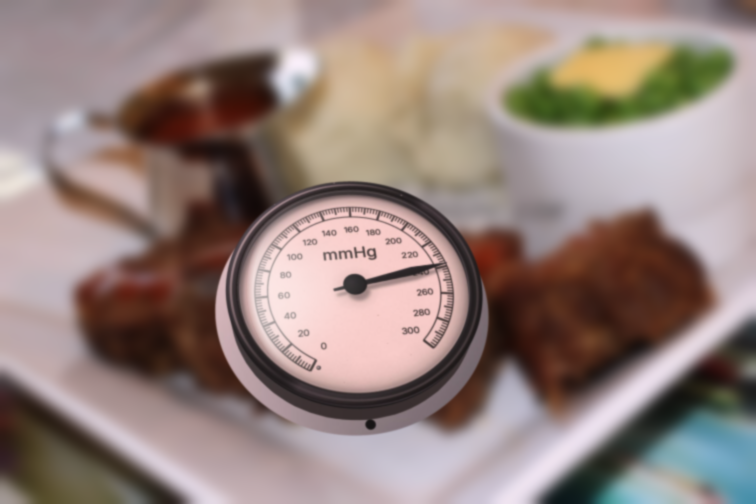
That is 240 mmHg
